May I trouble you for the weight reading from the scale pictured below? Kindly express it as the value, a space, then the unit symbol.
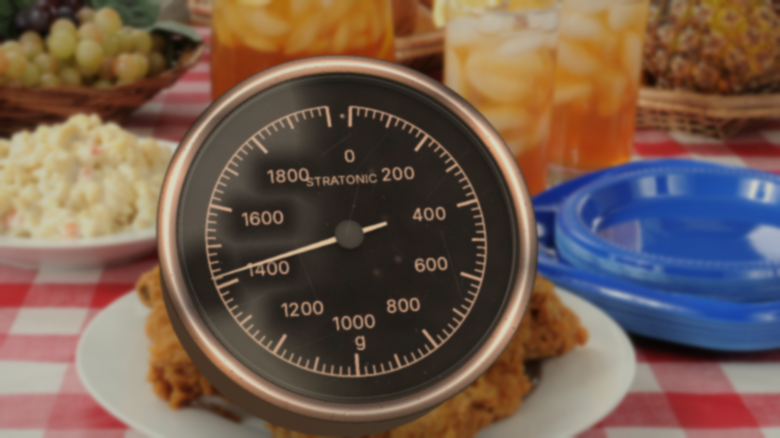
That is 1420 g
